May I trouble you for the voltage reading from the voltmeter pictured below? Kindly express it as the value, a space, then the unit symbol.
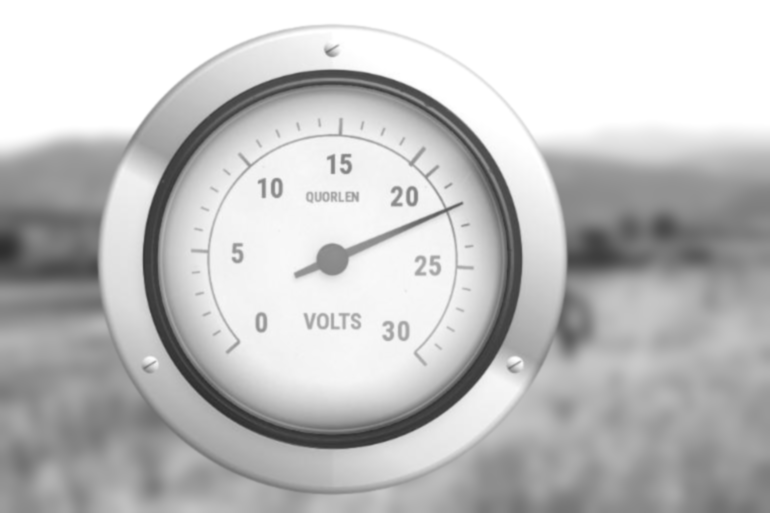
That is 22 V
